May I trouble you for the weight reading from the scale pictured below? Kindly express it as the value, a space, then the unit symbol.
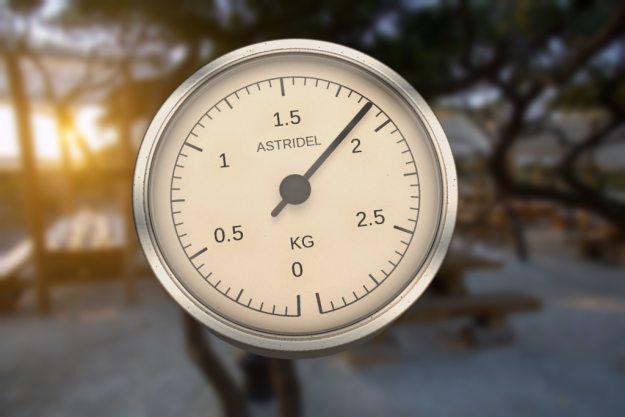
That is 1.9 kg
